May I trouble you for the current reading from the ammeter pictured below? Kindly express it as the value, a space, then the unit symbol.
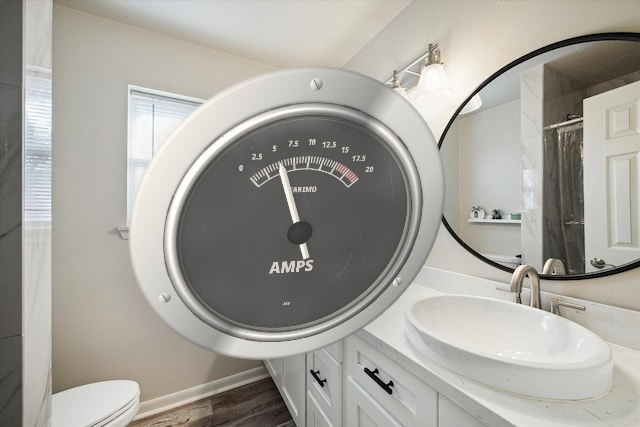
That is 5 A
